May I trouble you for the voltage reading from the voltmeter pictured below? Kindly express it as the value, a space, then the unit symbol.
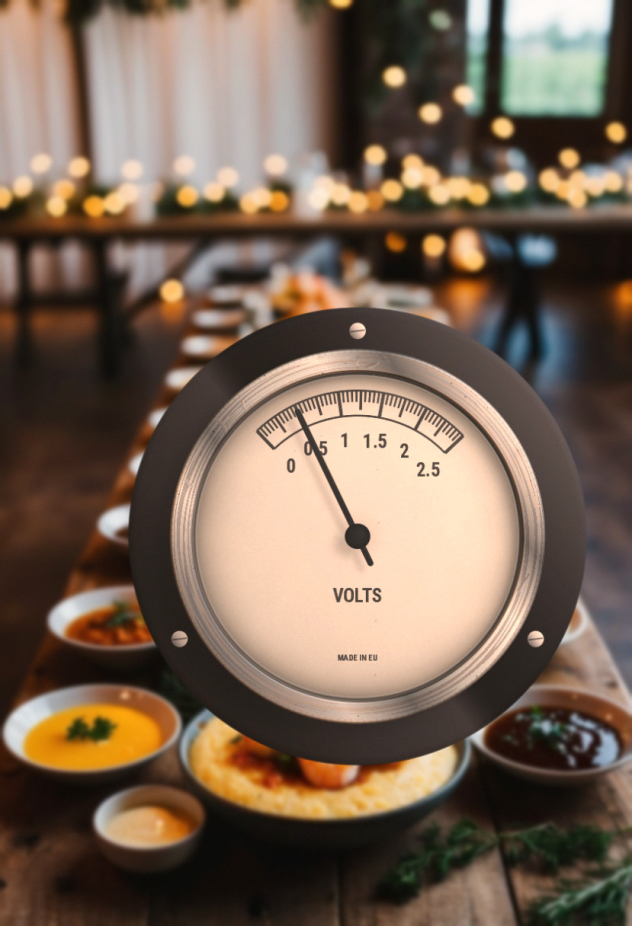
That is 0.5 V
